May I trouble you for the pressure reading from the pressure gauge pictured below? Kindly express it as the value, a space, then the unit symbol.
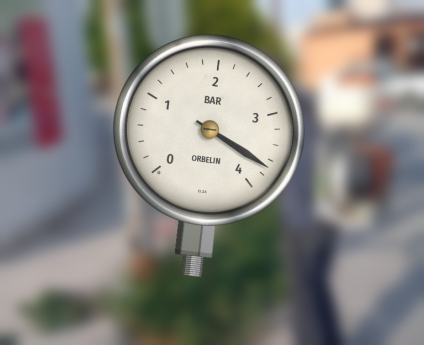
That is 3.7 bar
